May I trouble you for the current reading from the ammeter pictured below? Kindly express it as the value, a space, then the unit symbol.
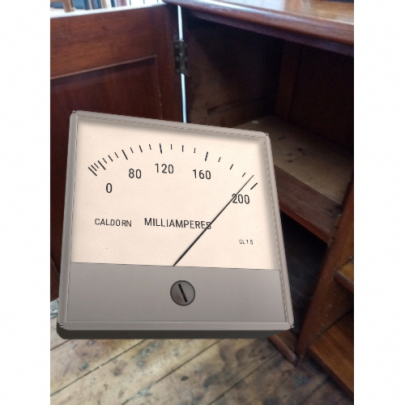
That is 195 mA
